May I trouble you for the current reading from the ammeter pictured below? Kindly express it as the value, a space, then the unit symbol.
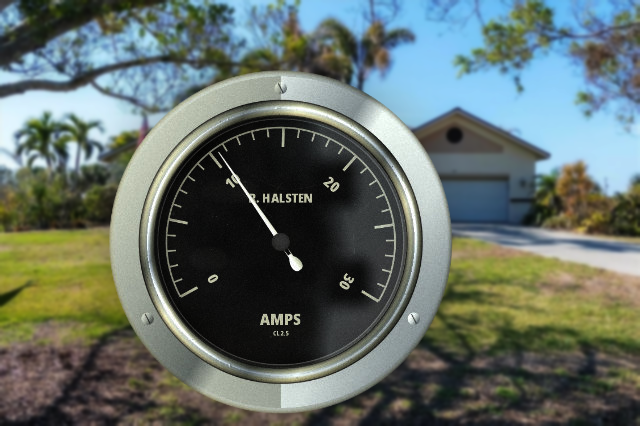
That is 10.5 A
